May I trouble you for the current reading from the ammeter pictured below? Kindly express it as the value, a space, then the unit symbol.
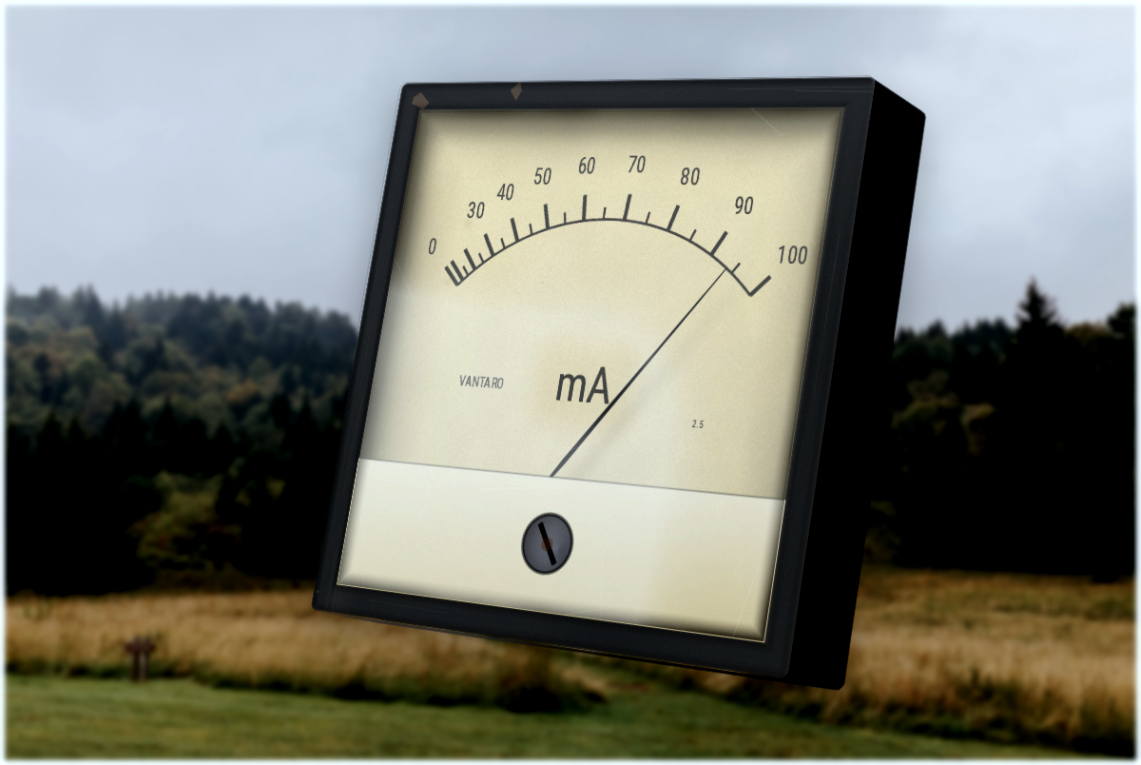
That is 95 mA
